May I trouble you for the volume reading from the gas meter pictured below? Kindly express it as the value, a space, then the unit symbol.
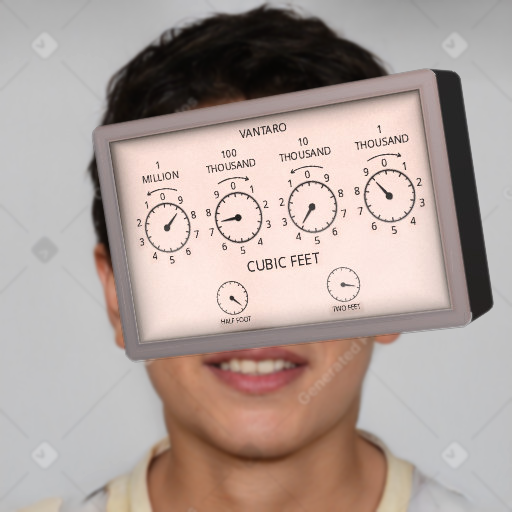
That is 873900 ft³
